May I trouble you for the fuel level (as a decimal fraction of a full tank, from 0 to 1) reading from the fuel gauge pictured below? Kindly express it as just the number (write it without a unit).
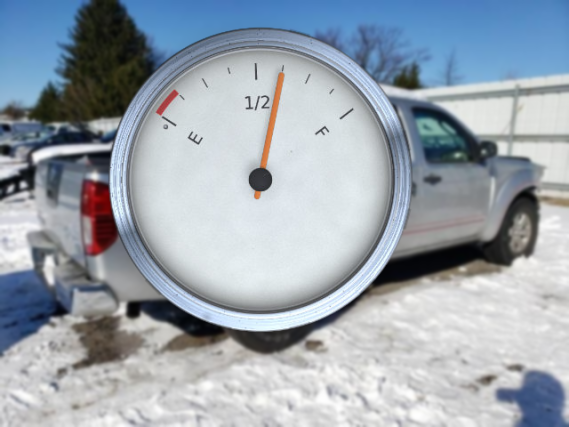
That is 0.625
